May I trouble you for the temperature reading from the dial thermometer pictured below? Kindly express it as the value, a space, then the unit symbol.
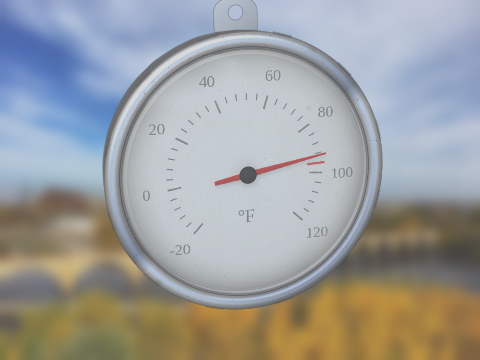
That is 92 °F
